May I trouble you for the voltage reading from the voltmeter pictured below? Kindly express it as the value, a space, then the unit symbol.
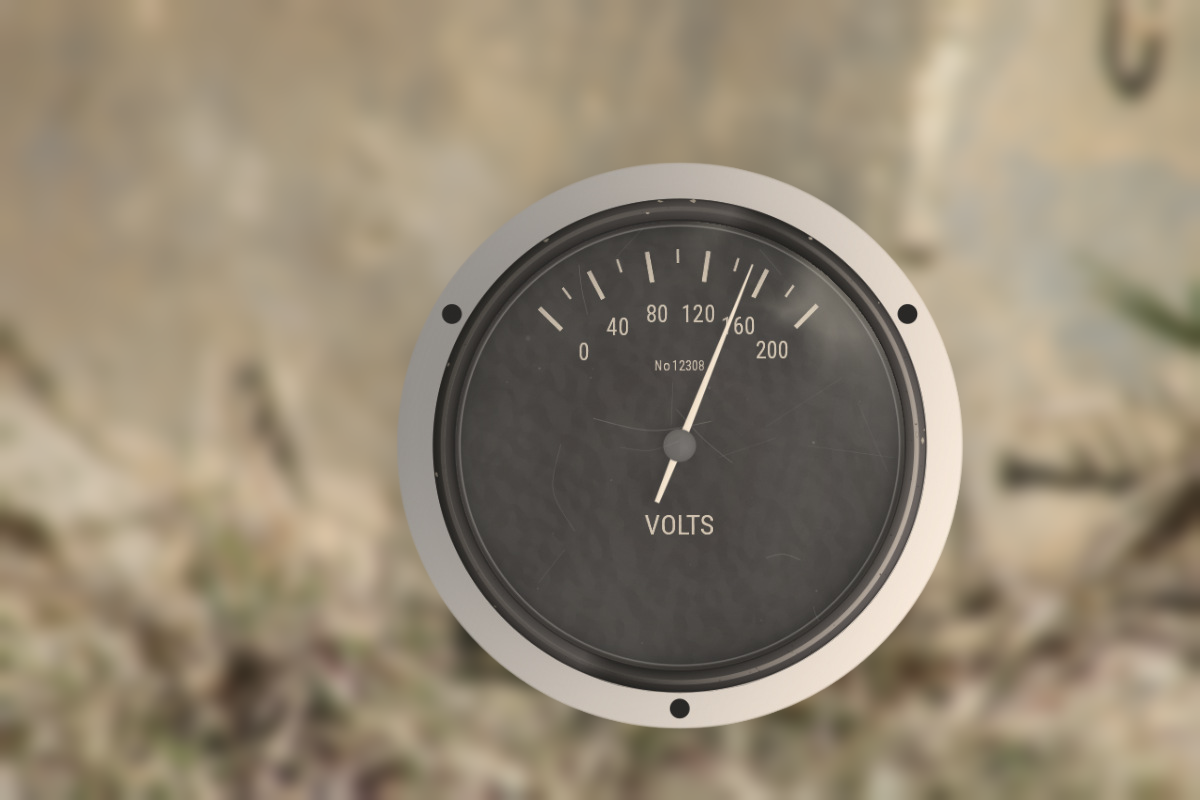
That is 150 V
